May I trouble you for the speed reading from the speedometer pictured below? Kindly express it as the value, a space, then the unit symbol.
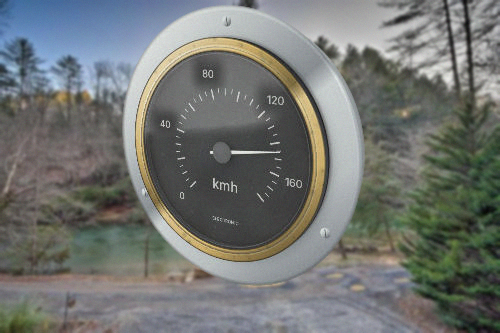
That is 145 km/h
